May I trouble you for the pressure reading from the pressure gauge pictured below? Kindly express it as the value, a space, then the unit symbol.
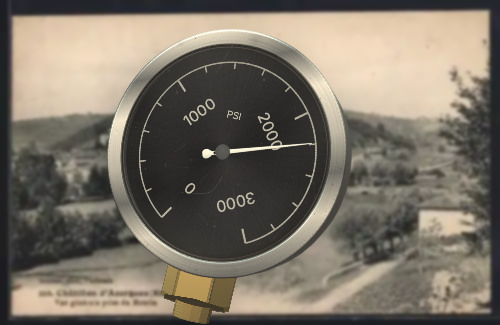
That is 2200 psi
